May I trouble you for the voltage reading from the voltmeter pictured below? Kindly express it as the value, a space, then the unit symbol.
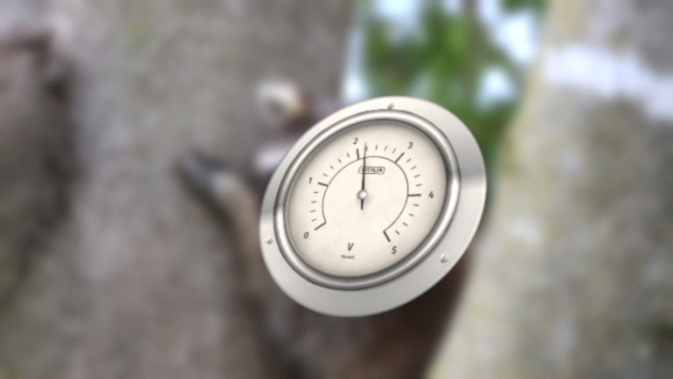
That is 2.2 V
